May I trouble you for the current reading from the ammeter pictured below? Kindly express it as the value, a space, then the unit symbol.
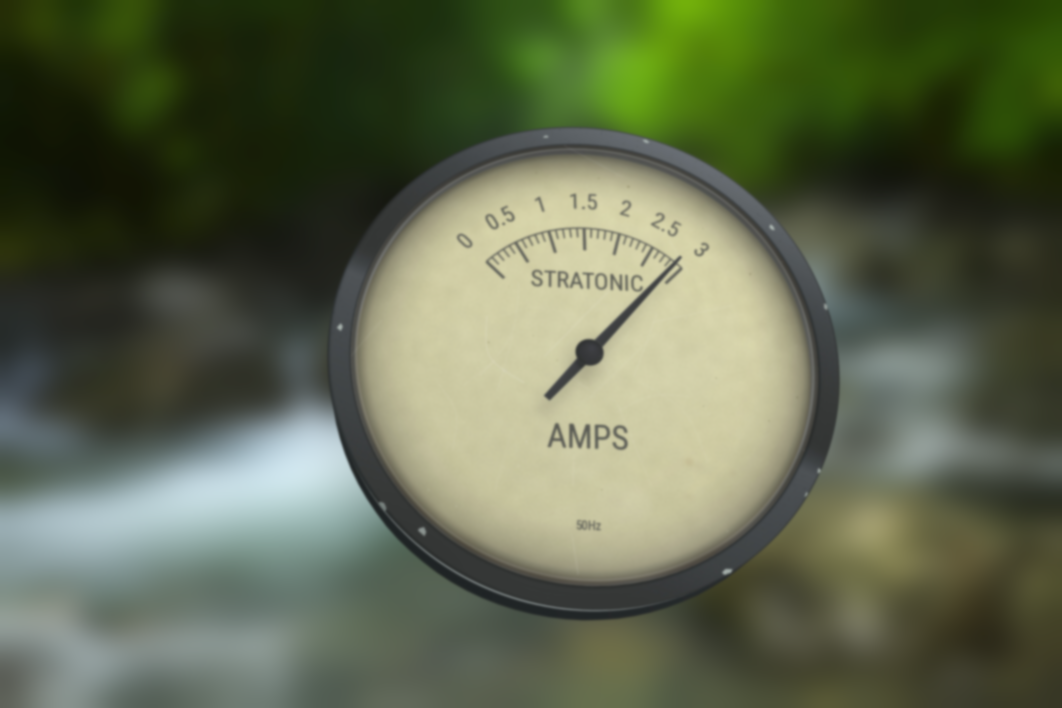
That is 2.9 A
